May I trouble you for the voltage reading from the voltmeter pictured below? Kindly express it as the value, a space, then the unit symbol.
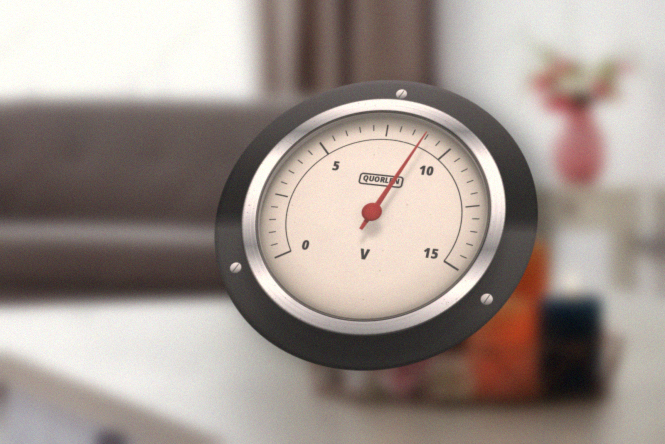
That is 9 V
